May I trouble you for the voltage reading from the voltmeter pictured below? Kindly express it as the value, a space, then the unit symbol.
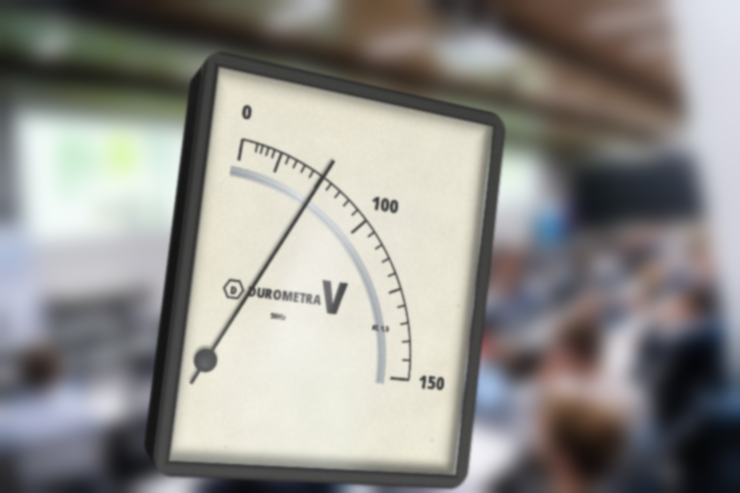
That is 75 V
